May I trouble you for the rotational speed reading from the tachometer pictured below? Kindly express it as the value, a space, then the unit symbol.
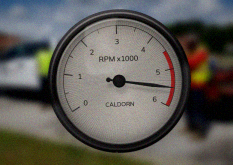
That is 5500 rpm
